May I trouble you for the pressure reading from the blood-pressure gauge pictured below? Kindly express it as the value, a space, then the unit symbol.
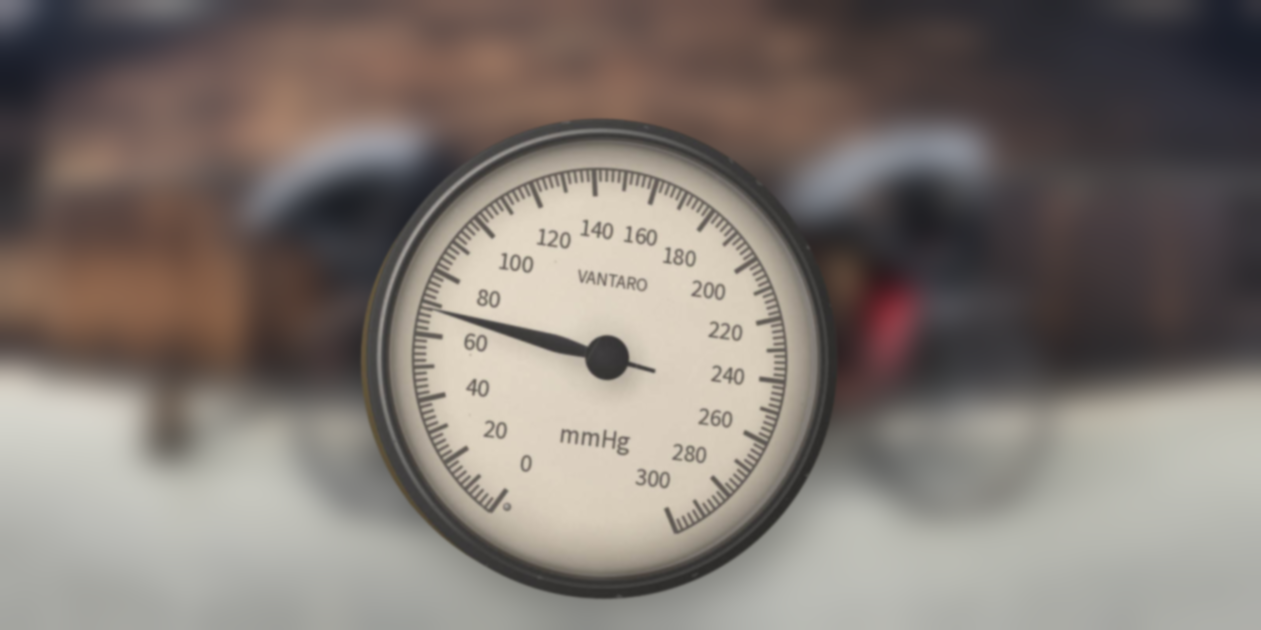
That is 68 mmHg
